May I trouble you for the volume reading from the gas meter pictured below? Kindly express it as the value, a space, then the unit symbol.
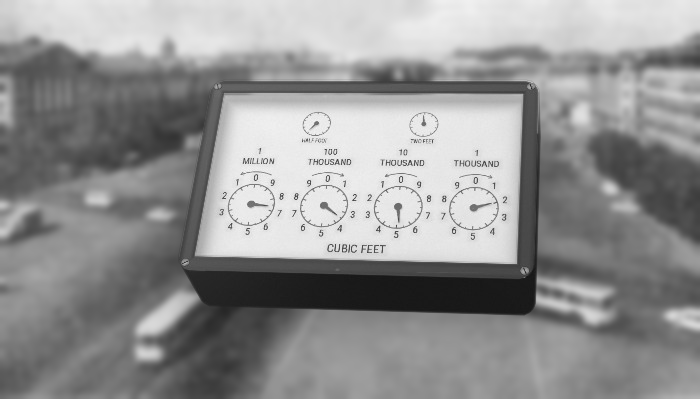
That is 735200 ft³
